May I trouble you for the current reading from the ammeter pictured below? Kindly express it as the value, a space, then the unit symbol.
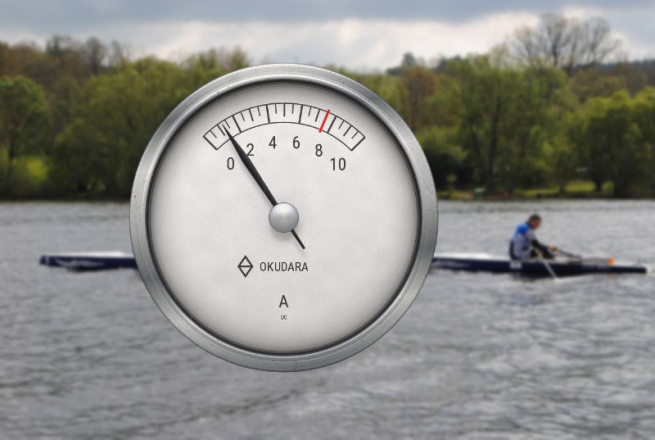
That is 1.25 A
